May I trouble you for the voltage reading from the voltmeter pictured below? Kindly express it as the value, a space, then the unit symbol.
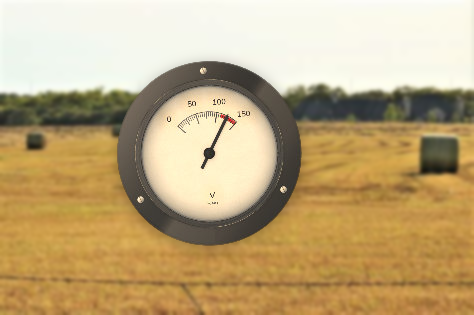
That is 125 V
